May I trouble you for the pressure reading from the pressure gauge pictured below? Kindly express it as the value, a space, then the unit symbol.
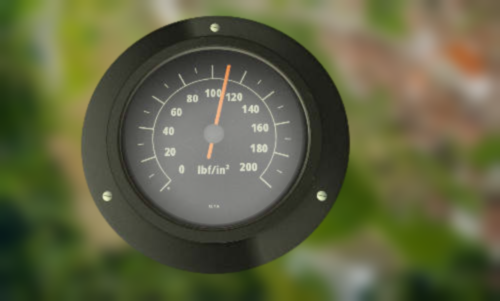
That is 110 psi
